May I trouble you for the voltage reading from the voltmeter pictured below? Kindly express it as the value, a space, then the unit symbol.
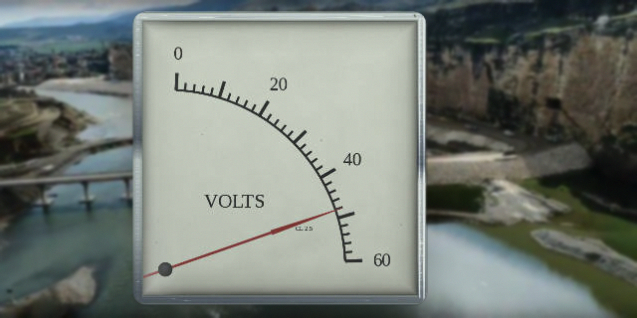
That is 48 V
